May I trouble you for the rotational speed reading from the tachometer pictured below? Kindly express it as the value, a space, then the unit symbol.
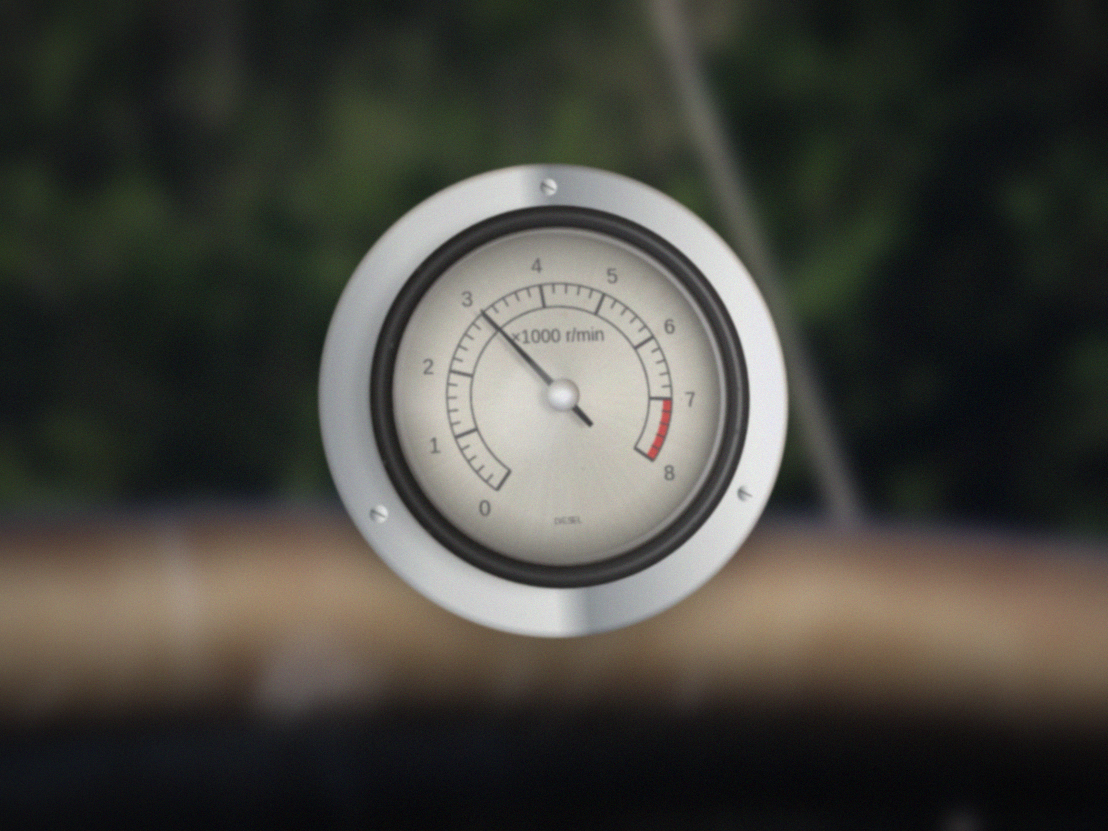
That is 3000 rpm
